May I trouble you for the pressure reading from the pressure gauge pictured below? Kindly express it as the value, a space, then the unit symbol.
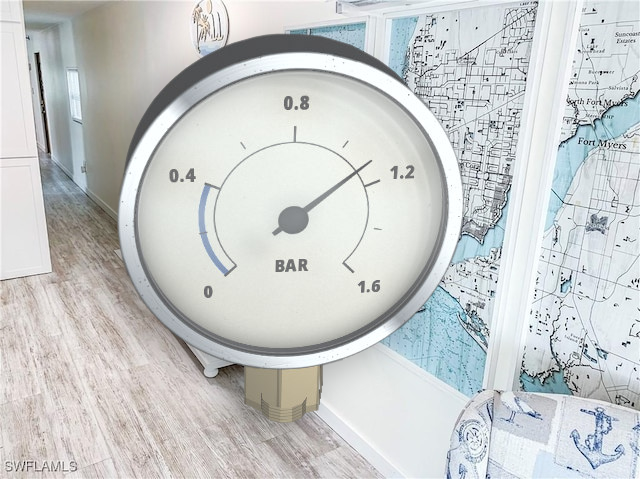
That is 1.1 bar
